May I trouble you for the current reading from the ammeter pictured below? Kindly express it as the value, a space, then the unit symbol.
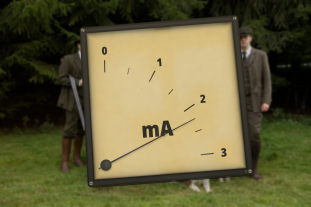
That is 2.25 mA
